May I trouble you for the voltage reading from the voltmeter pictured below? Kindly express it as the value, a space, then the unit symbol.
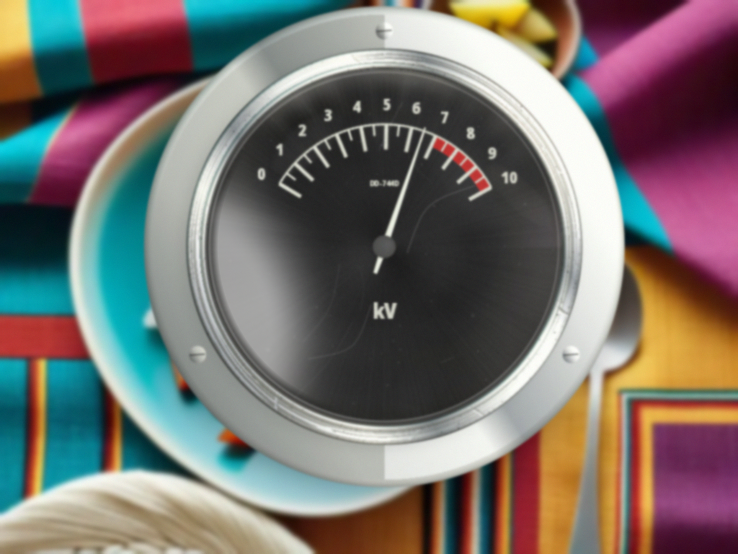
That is 6.5 kV
